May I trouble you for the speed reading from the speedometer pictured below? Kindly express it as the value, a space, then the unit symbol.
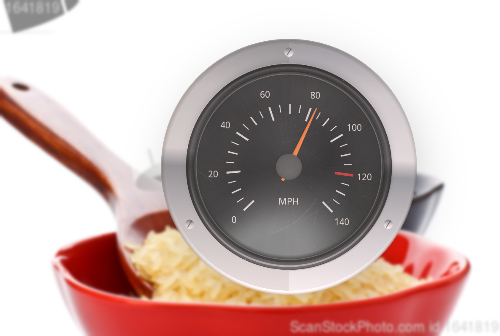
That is 82.5 mph
